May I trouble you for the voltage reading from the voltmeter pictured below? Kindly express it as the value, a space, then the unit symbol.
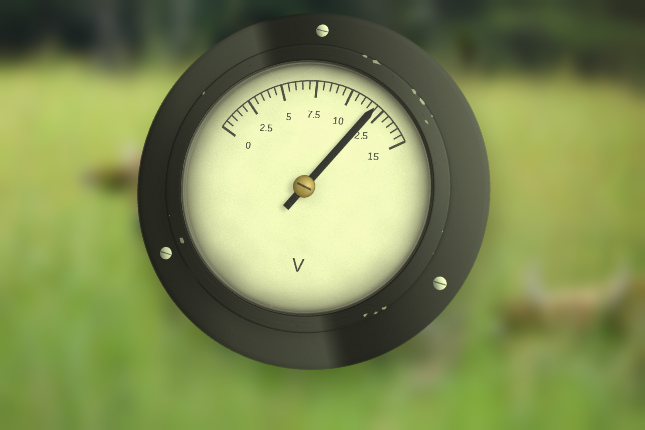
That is 12 V
